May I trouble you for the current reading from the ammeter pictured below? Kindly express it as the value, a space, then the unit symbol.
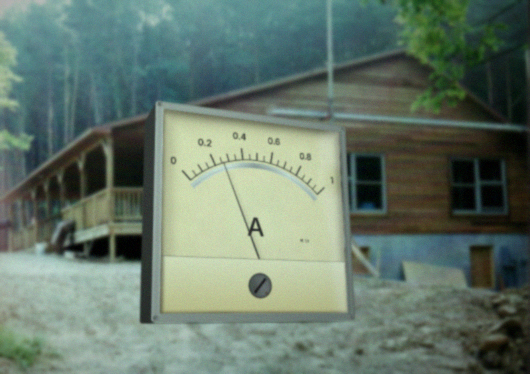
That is 0.25 A
